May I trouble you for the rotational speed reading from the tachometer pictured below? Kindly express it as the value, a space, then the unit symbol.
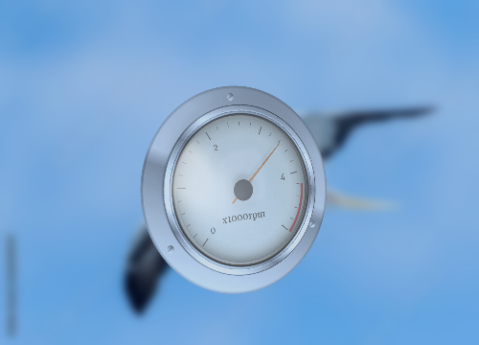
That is 3400 rpm
